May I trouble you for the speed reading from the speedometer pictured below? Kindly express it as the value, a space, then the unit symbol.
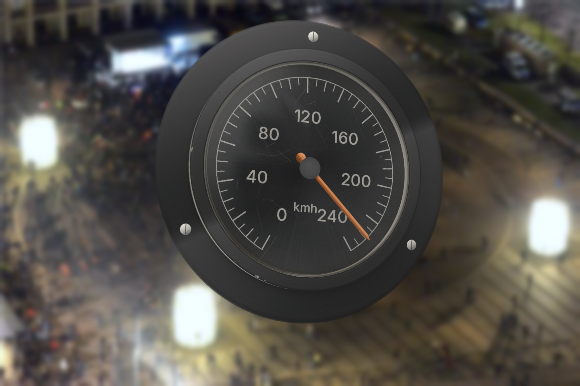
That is 230 km/h
